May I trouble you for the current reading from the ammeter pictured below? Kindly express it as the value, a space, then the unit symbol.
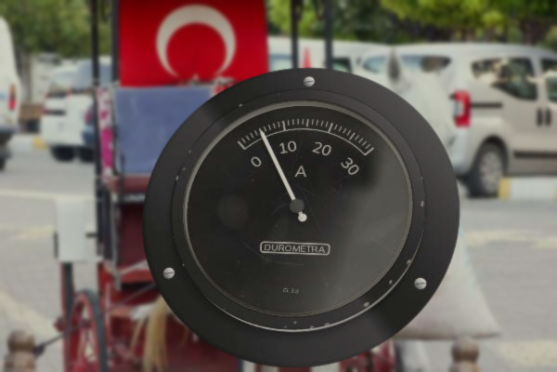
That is 5 A
